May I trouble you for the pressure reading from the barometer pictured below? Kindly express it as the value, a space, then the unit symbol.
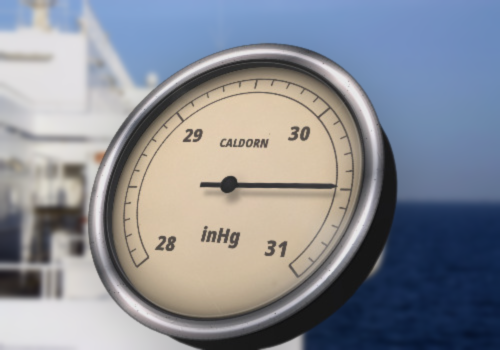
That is 30.5 inHg
